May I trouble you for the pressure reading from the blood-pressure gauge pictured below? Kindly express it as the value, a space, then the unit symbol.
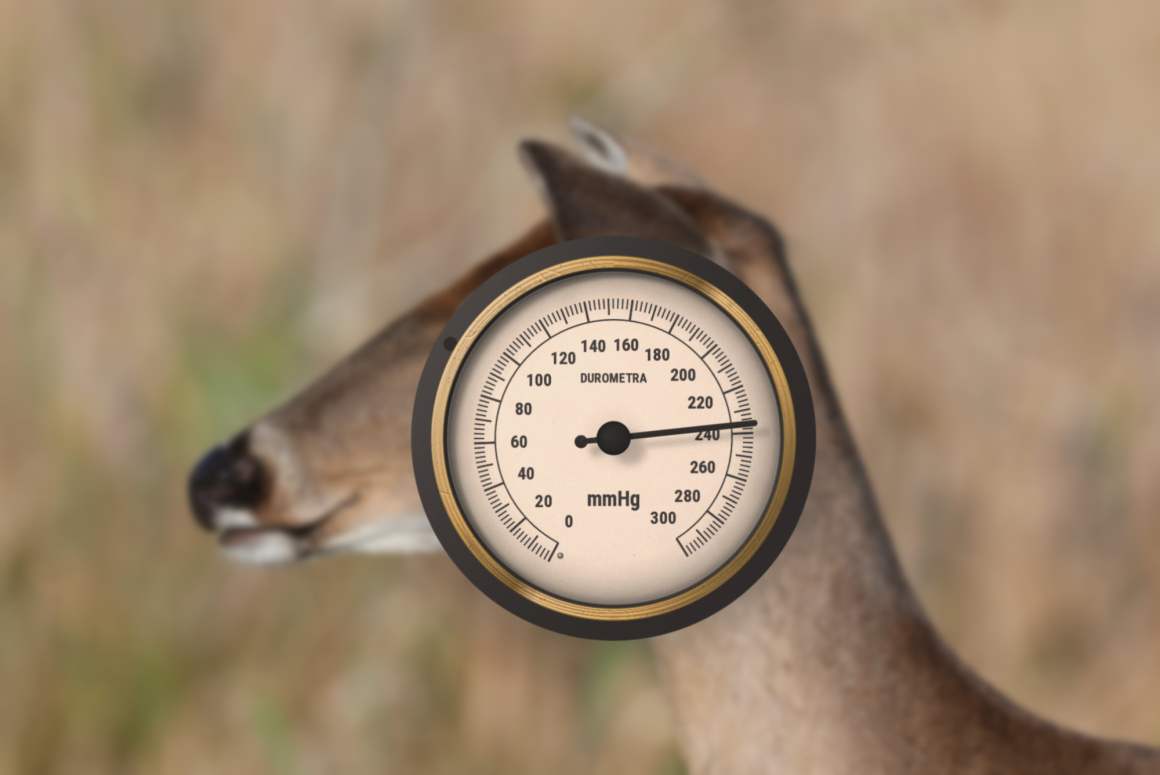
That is 236 mmHg
